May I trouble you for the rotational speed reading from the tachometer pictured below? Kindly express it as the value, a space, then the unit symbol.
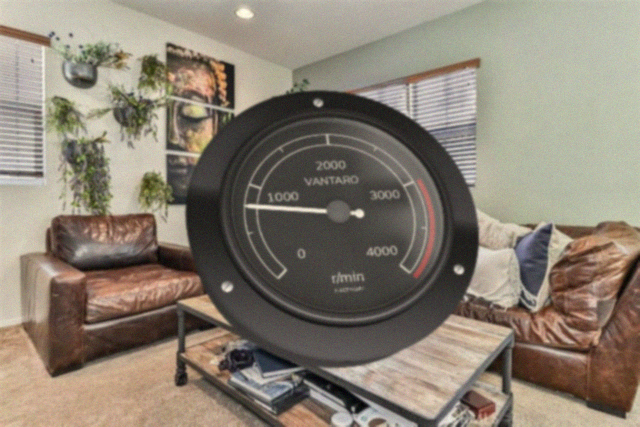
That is 750 rpm
